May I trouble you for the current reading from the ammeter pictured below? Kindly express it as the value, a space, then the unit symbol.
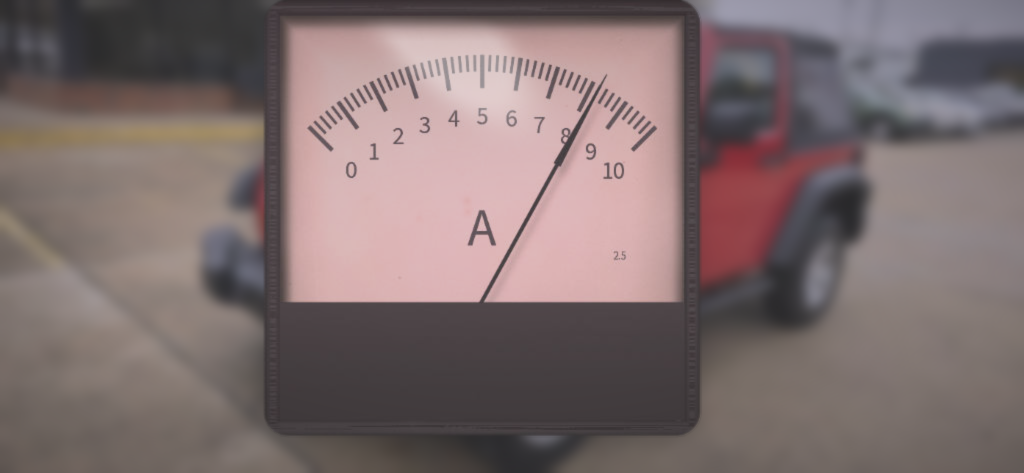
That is 8.2 A
